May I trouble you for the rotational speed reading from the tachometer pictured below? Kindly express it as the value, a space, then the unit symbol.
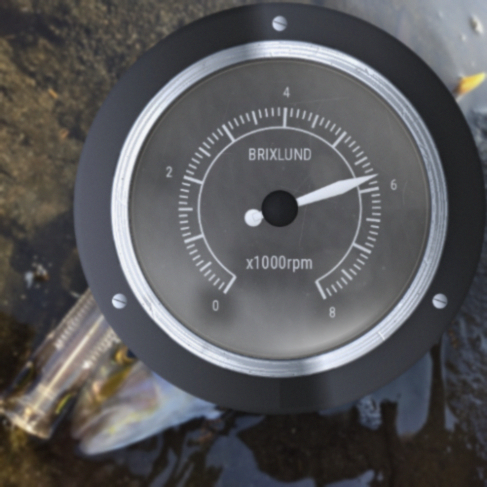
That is 5800 rpm
